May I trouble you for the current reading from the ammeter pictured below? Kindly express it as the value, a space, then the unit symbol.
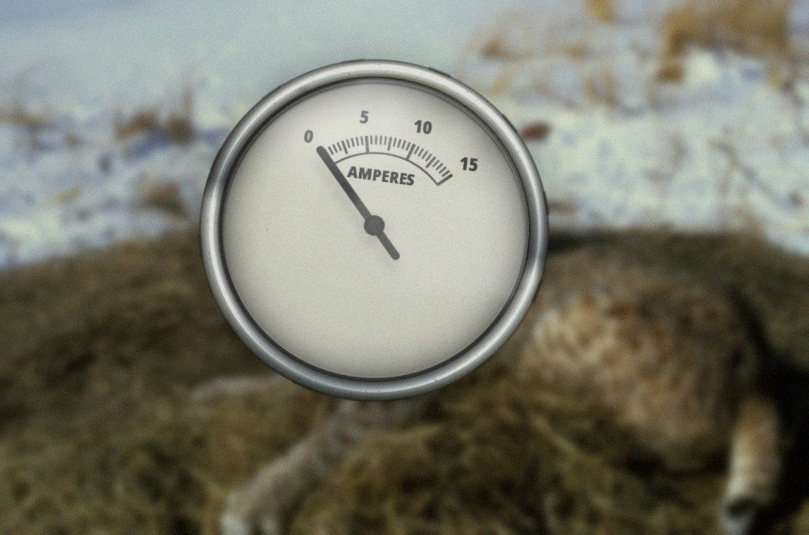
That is 0 A
